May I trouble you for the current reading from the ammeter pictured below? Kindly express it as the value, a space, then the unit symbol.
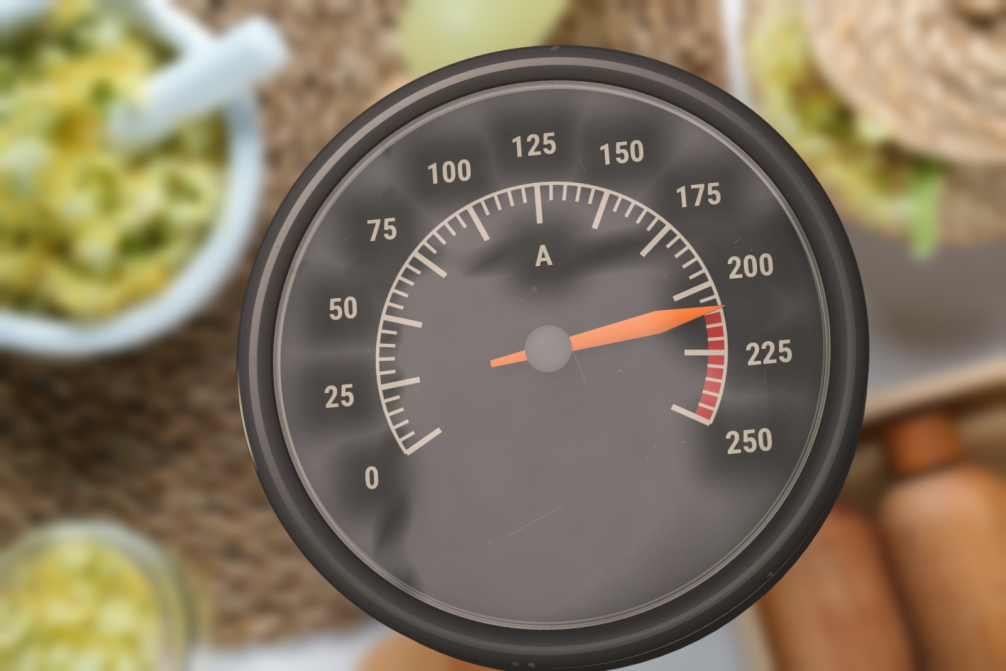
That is 210 A
